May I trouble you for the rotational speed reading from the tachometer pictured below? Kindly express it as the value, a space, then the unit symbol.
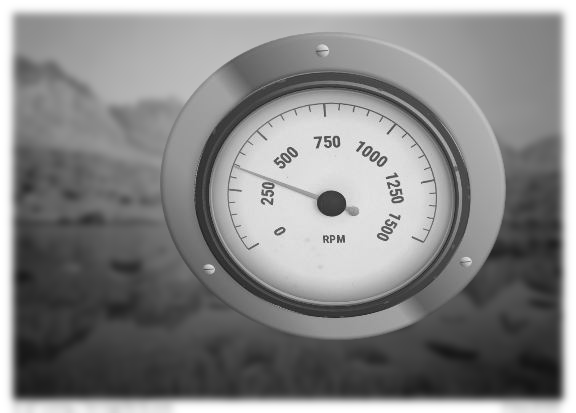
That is 350 rpm
